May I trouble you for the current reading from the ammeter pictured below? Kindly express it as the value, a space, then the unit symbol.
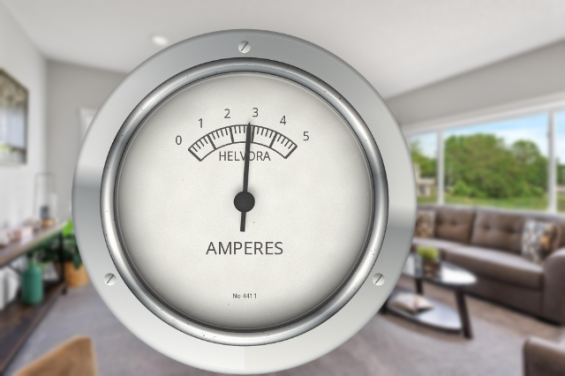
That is 2.8 A
